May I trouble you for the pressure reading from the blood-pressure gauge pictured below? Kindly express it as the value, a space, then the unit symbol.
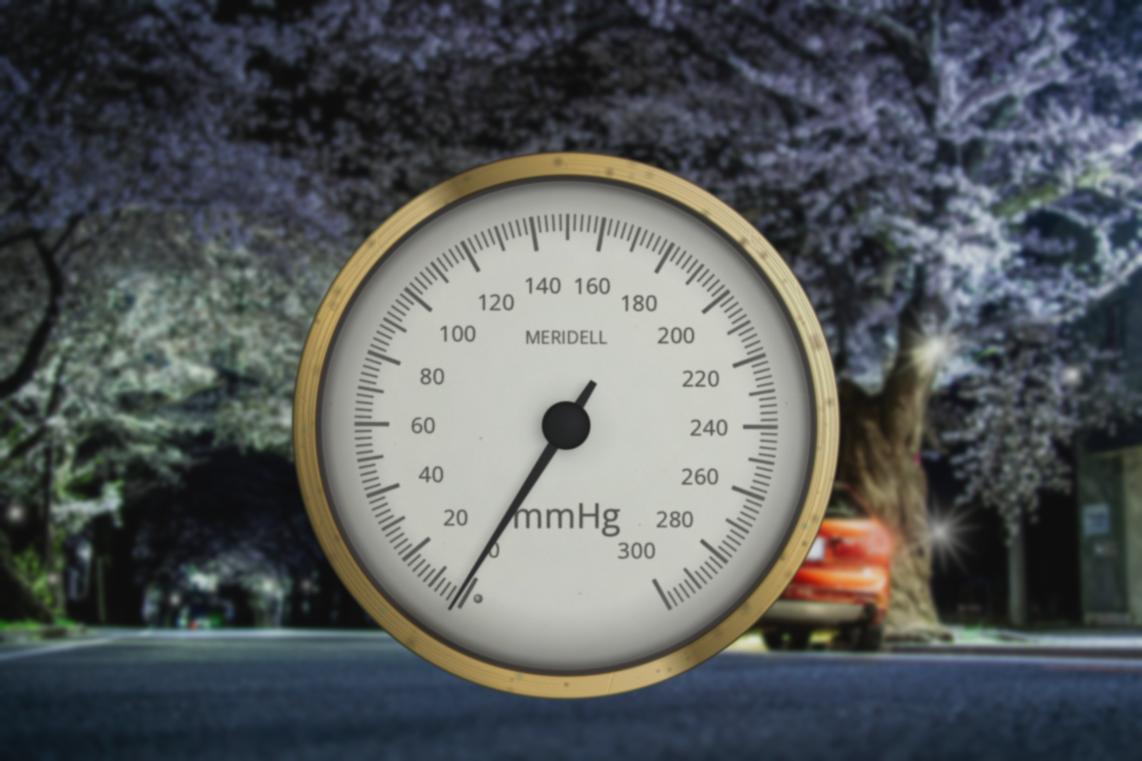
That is 2 mmHg
